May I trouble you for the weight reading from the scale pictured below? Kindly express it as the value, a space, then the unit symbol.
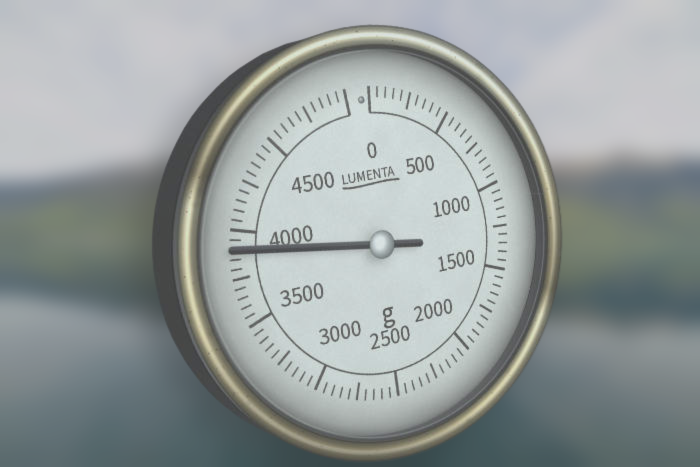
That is 3900 g
